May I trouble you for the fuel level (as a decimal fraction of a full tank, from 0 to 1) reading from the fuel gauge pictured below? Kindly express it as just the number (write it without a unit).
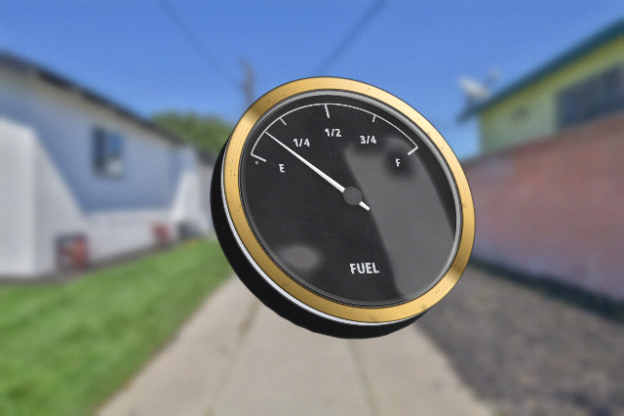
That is 0.125
